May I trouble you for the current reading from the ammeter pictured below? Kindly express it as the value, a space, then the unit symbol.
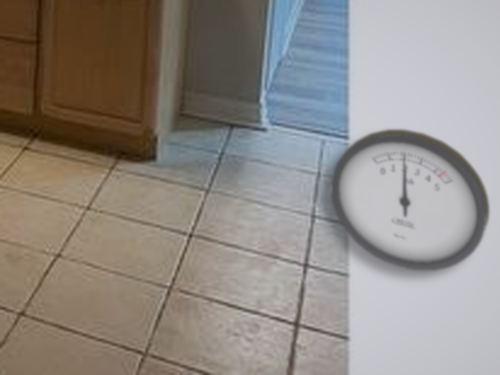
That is 2 kA
